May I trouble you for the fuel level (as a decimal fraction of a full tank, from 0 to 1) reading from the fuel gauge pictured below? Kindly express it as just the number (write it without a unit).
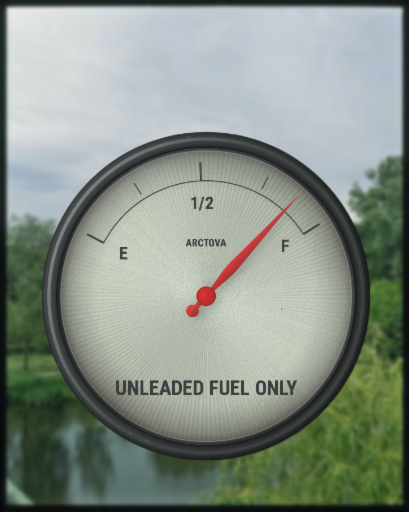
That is 0.875
